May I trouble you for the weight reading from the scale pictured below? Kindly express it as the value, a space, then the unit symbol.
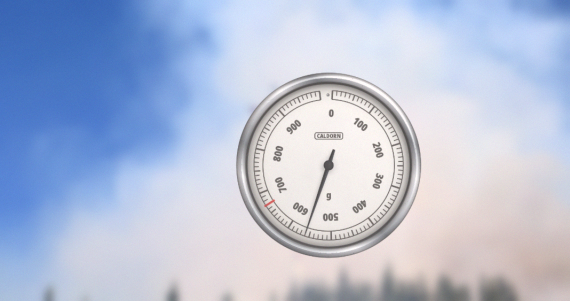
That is 560 g
